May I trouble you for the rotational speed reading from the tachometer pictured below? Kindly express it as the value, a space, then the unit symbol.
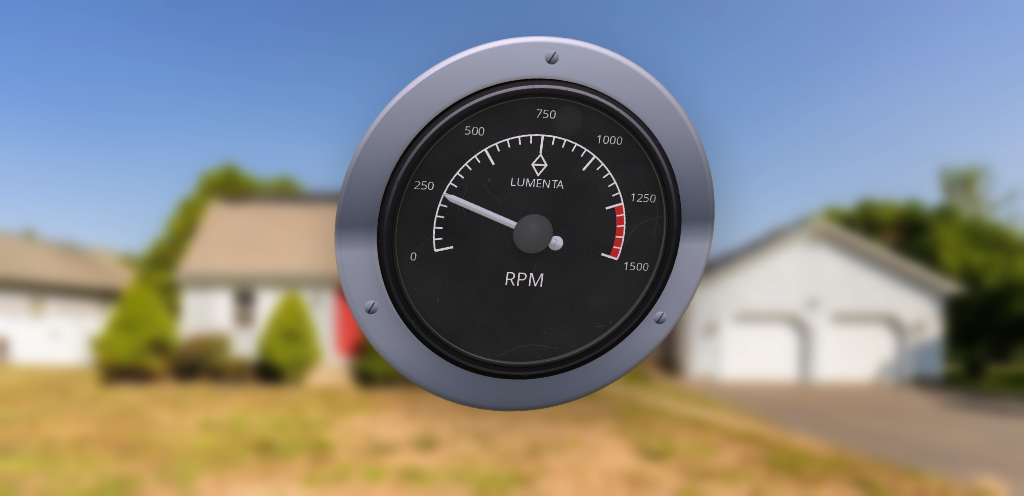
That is 250 rpm
